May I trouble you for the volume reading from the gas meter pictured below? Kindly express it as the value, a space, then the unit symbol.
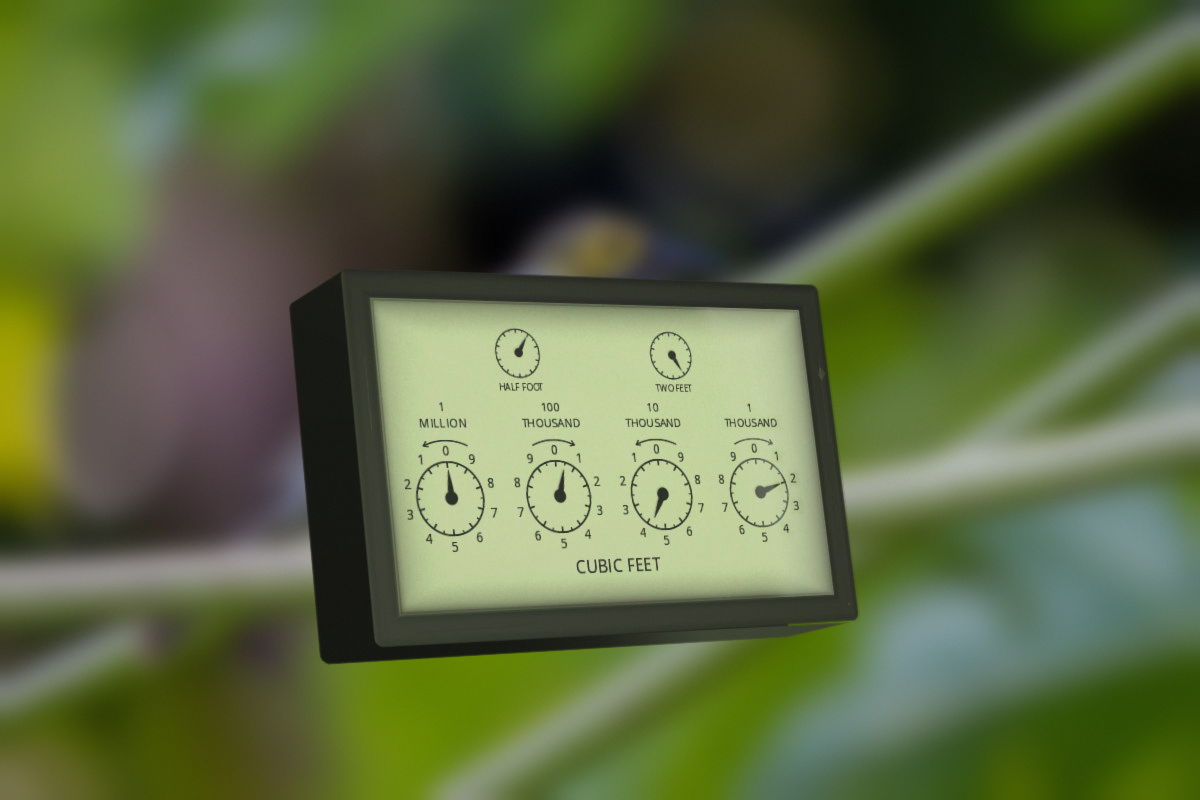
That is 4200 ft³
